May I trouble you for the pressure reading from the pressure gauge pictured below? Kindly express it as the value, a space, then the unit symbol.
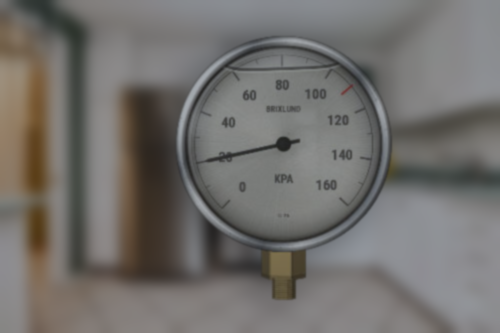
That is 20 kPa
